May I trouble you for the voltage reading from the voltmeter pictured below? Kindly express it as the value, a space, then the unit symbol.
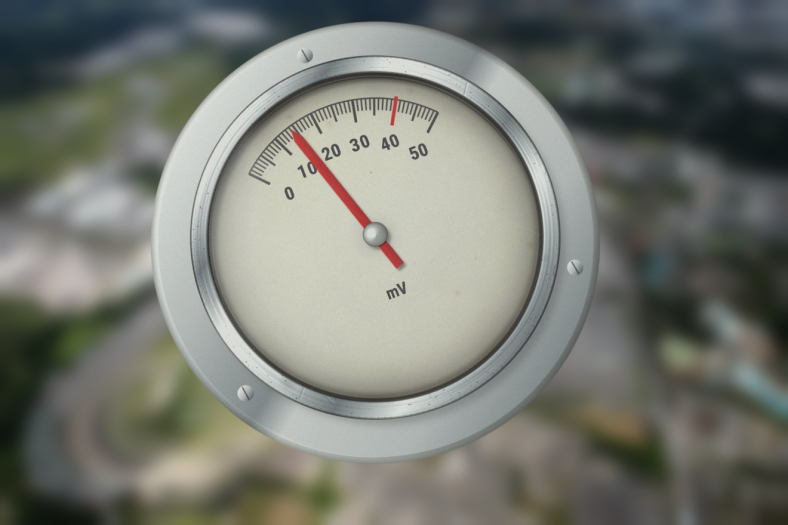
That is 14 mV
